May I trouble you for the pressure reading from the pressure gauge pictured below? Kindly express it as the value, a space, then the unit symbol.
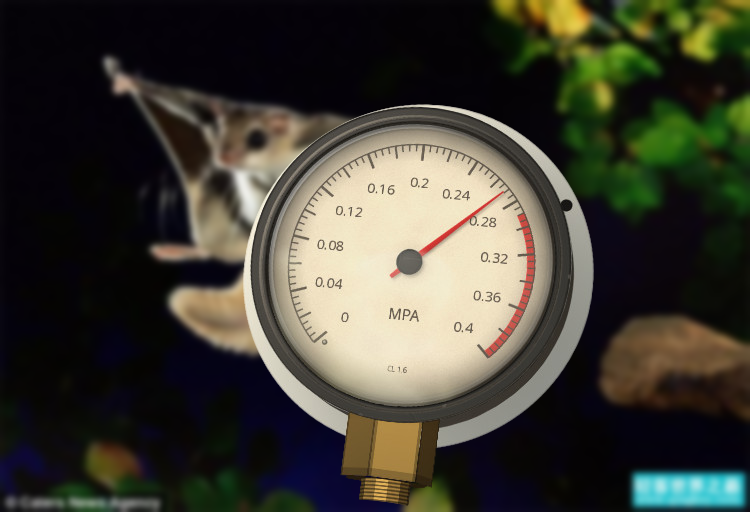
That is 0.27 MPa
